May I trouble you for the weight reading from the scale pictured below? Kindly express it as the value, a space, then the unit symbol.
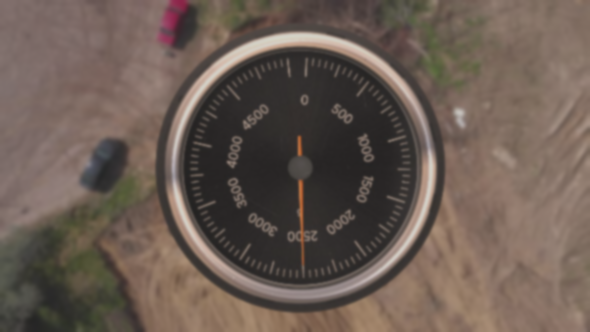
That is 2500 g
